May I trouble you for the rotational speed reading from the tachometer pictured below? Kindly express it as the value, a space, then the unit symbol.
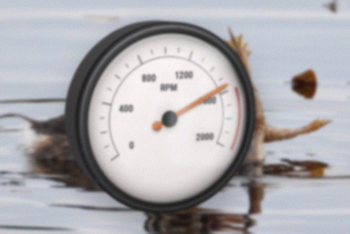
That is 1550 rpm
